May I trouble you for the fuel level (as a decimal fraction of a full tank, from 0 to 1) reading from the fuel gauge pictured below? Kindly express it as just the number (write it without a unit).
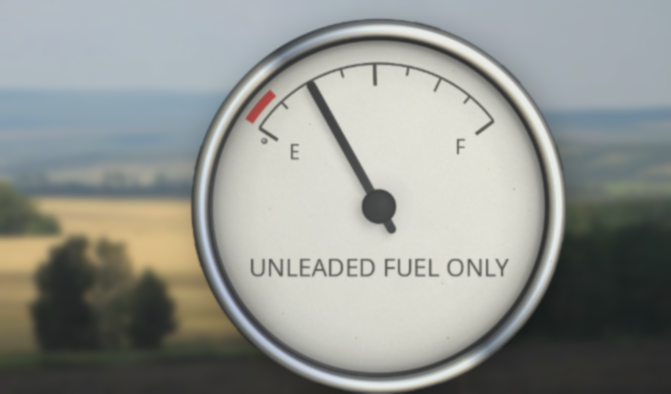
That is 0.25
